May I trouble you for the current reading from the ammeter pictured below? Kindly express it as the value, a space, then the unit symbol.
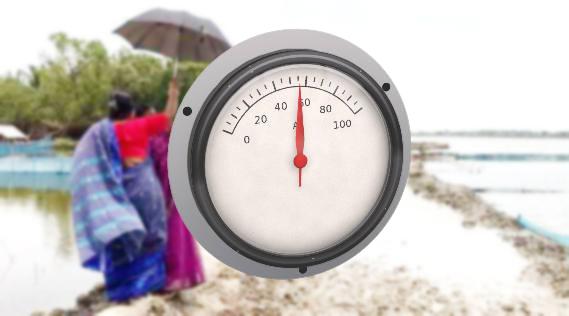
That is 55 A
